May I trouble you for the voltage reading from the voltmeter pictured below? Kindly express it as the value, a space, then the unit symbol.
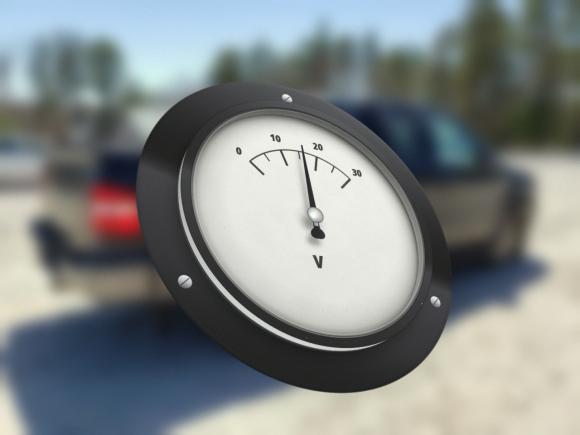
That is 15 V
